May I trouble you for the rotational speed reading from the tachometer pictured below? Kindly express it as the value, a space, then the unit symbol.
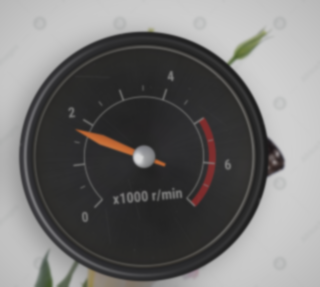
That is 1750 rpm
